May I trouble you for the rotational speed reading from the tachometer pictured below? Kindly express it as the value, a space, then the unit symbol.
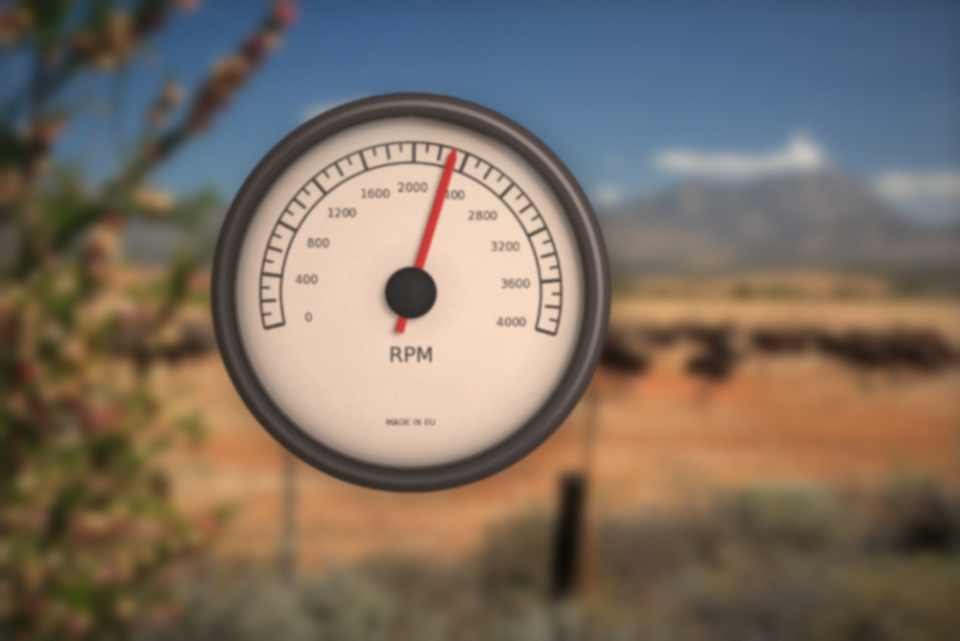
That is 2300 rpm
